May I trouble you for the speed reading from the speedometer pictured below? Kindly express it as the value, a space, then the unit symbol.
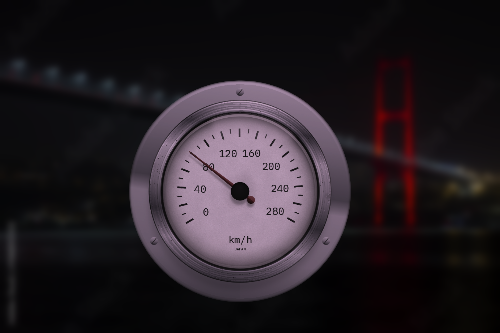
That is 80 km/h
